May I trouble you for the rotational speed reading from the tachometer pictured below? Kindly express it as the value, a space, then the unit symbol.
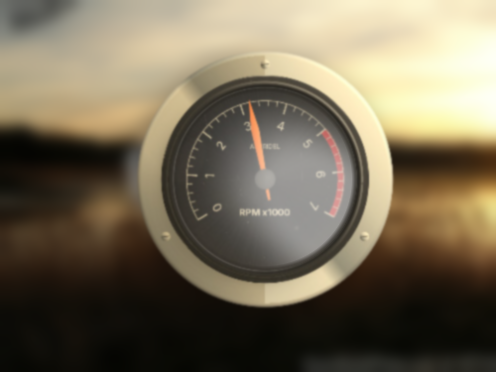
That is 3200 rpm
